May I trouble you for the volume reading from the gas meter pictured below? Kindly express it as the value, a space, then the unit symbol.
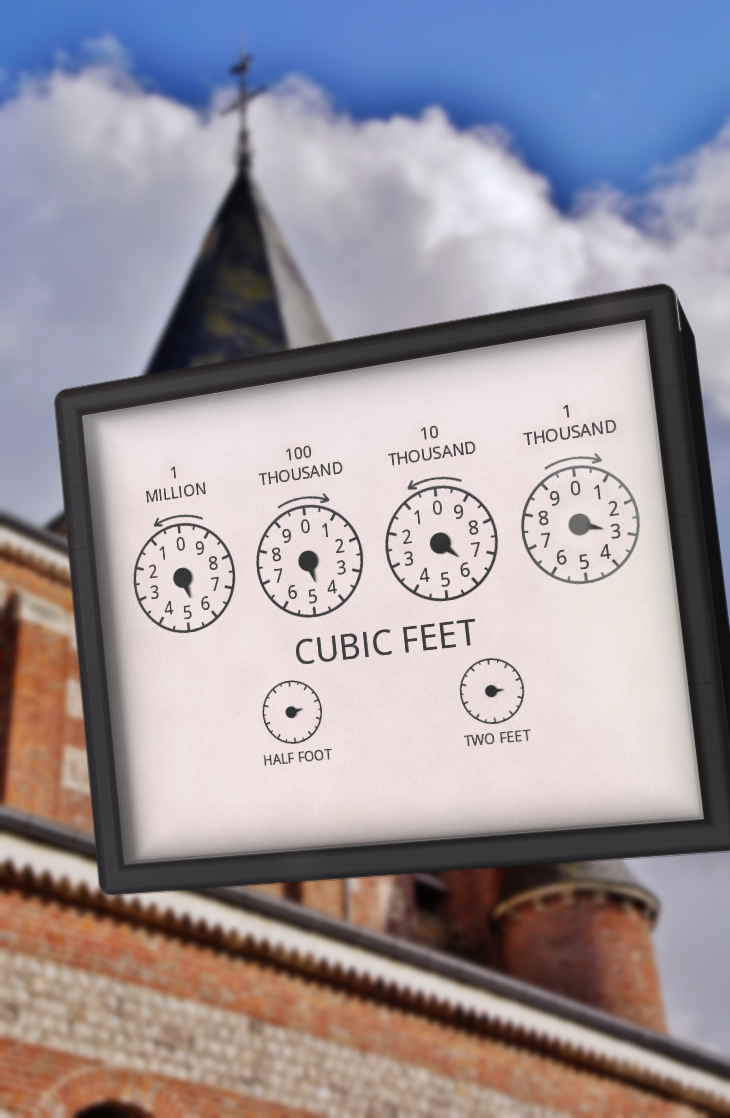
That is 546300 ft³
